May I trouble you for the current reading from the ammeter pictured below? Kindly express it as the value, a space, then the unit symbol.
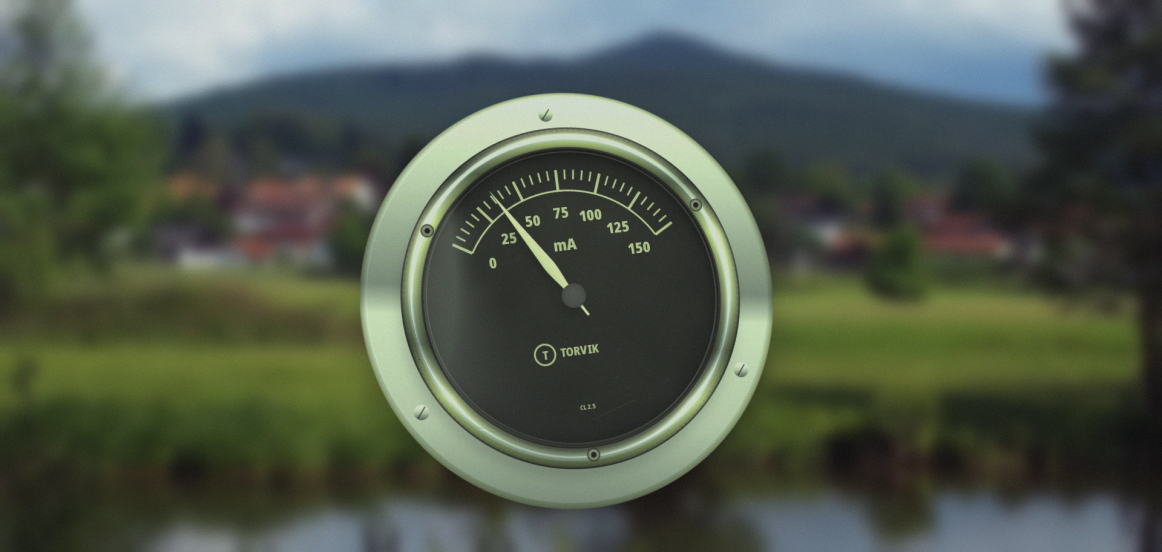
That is 35 mA
